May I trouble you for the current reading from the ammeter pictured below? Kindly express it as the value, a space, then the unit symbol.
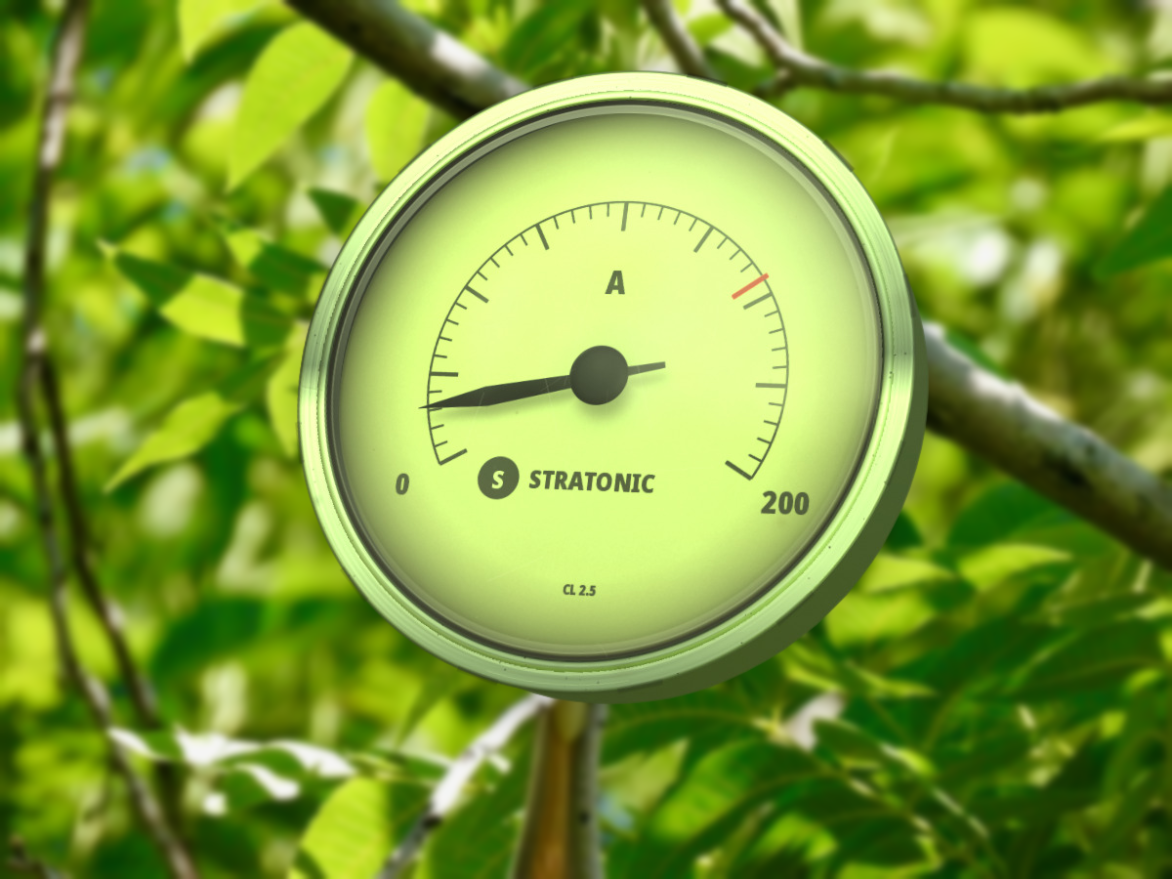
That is 15 A
